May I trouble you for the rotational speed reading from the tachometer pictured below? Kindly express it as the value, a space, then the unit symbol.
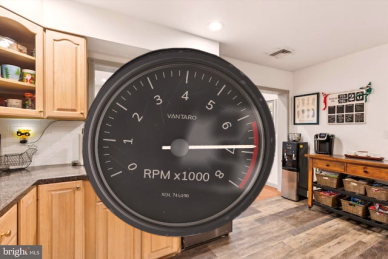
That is 6800 rpm
